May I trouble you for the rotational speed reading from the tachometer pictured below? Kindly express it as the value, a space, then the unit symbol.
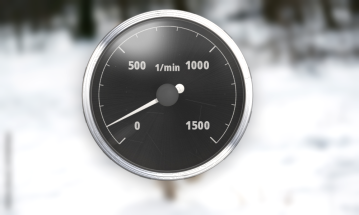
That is 100 rpm
